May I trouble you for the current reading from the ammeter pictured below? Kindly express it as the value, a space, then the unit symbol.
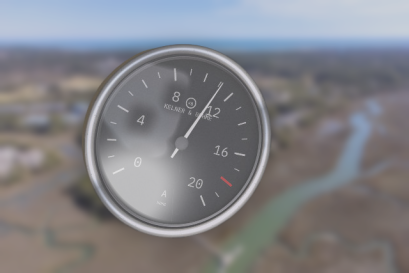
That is 11 A
